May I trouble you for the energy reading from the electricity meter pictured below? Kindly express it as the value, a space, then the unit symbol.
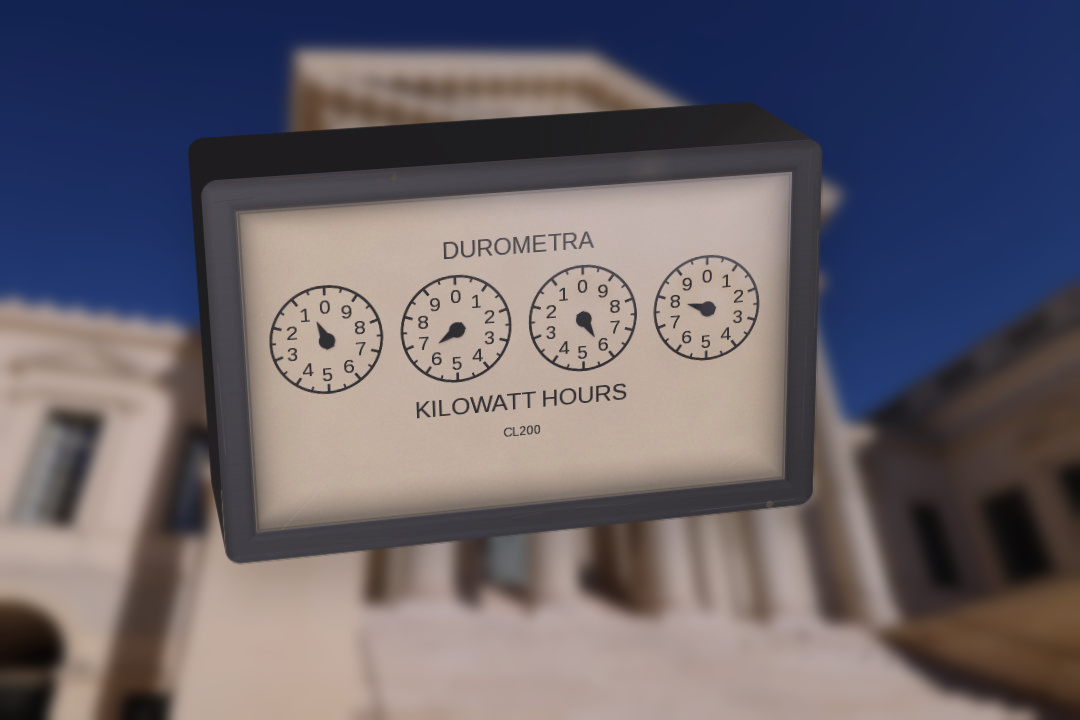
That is 658 kWh
